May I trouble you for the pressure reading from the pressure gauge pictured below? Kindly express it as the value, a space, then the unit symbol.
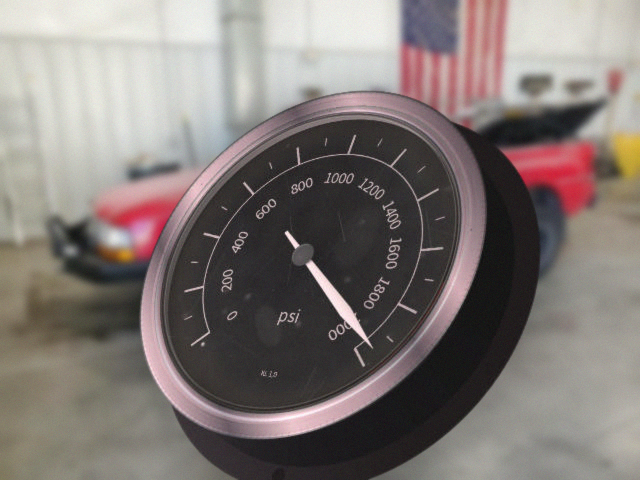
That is 1950 psi
